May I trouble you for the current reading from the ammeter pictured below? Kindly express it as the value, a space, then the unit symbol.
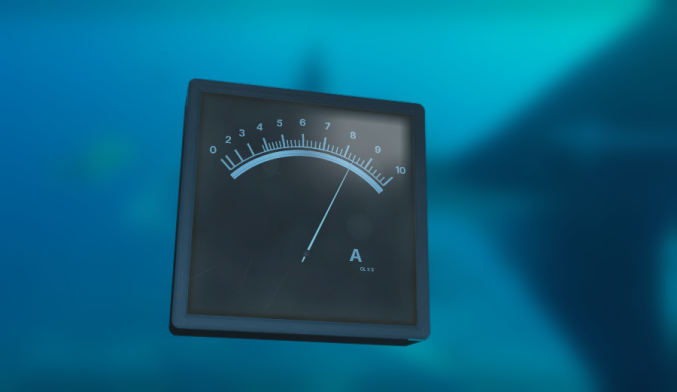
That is 8.4 A
